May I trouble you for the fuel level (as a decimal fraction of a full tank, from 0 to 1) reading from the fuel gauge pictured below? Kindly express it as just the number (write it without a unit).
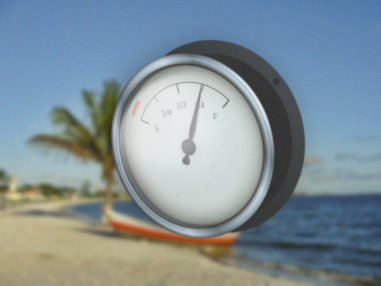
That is 0.75
